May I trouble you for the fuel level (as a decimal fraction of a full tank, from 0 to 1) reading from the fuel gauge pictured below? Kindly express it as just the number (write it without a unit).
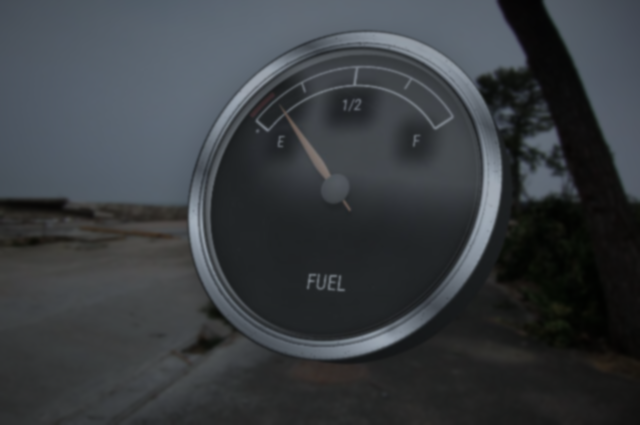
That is 0.125
